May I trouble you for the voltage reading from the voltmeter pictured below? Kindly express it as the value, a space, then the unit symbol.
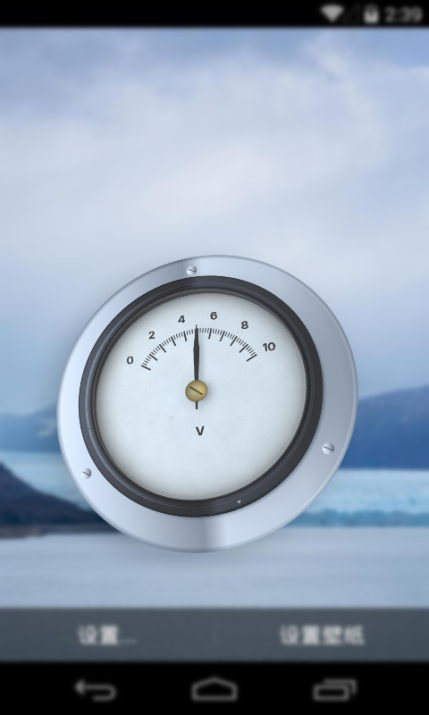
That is 5 V
